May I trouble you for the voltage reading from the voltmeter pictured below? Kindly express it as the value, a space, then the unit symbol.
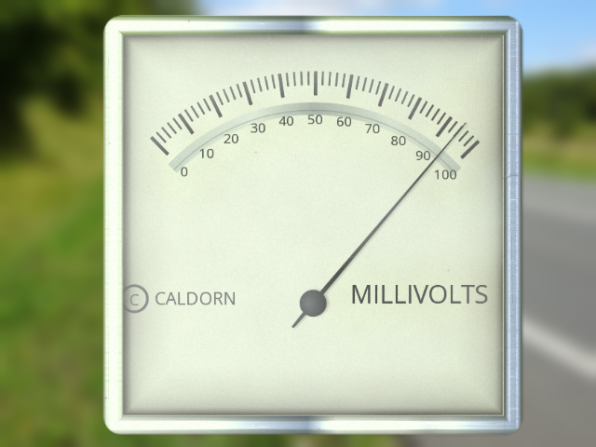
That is 94 mV
